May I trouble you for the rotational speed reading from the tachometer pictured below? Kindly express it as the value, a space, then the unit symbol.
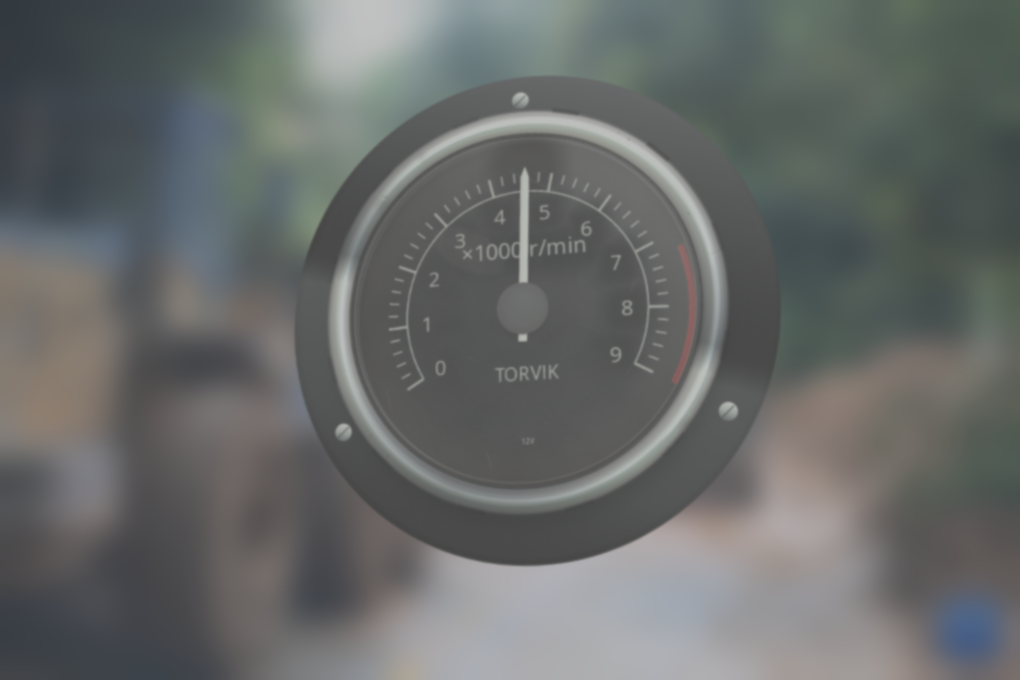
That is 4600 rpm
